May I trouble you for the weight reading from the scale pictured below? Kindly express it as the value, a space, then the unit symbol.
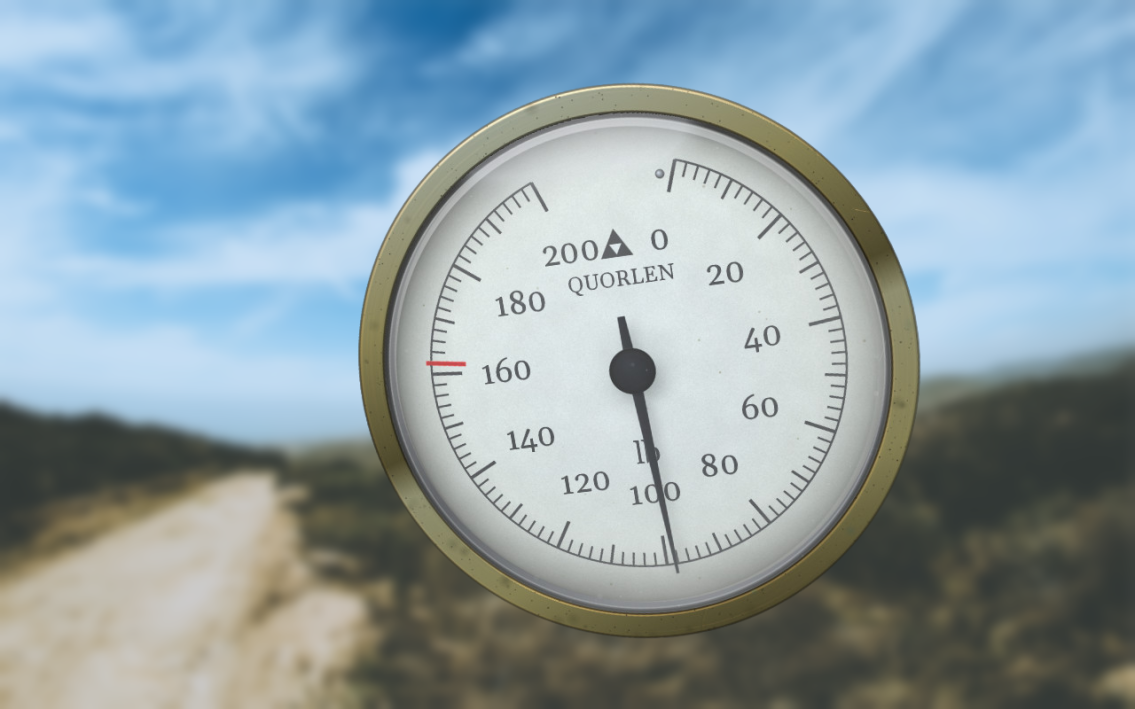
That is 98 lb
